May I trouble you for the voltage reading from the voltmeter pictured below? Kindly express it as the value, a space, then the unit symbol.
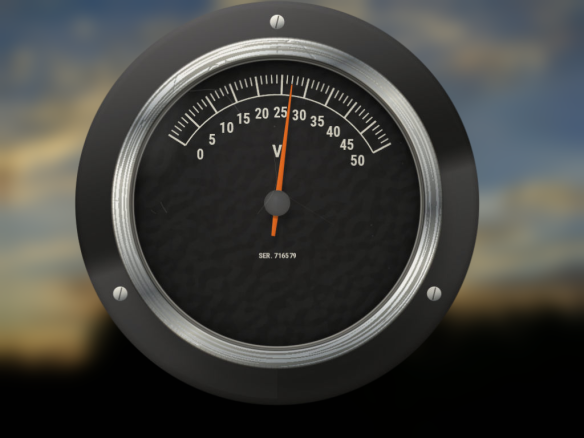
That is 27 V
